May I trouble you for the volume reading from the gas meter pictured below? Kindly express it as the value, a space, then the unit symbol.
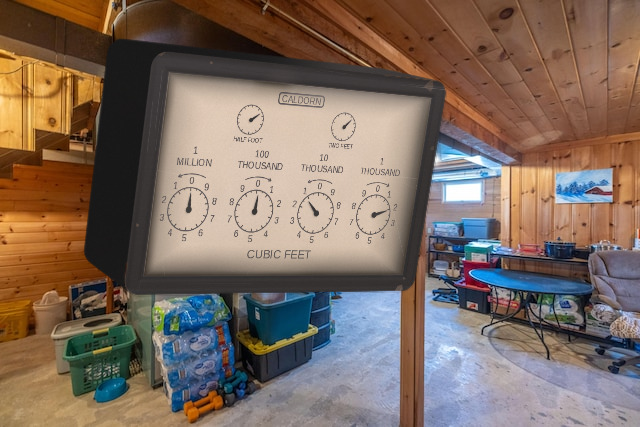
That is 1200 ft³
